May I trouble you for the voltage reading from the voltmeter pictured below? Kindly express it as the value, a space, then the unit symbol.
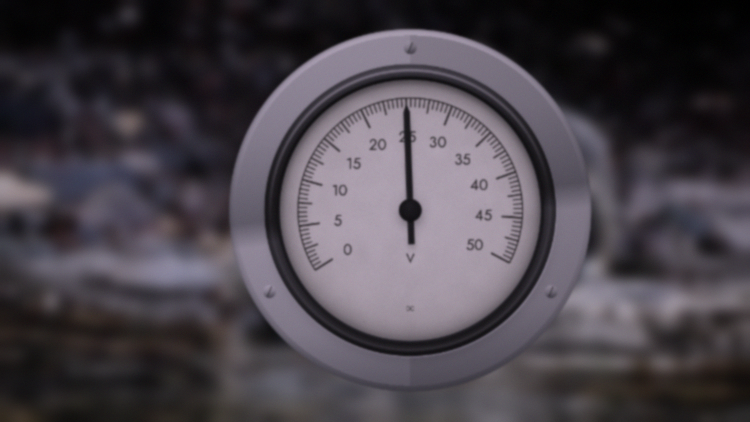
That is 25 V
